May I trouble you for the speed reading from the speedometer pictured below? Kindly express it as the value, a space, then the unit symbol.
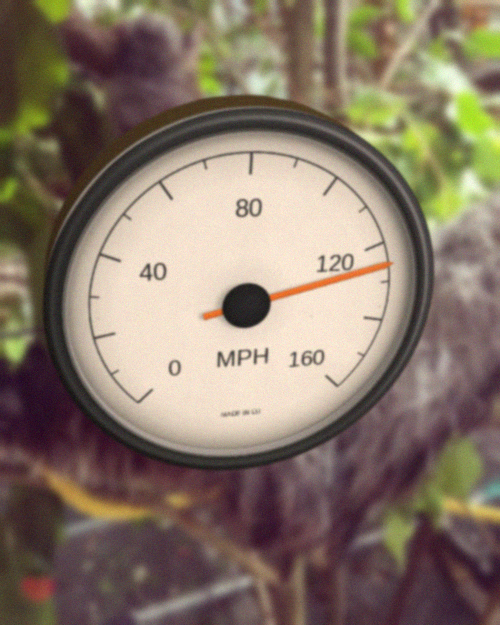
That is 125 mph
